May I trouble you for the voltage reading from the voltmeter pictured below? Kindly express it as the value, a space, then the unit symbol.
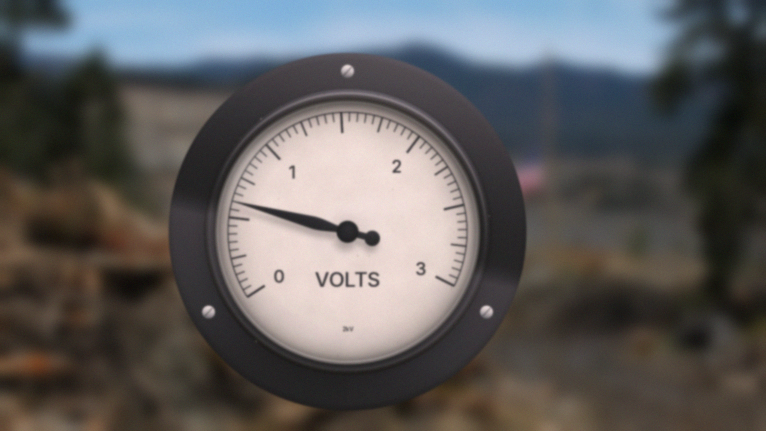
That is 0.6 V
